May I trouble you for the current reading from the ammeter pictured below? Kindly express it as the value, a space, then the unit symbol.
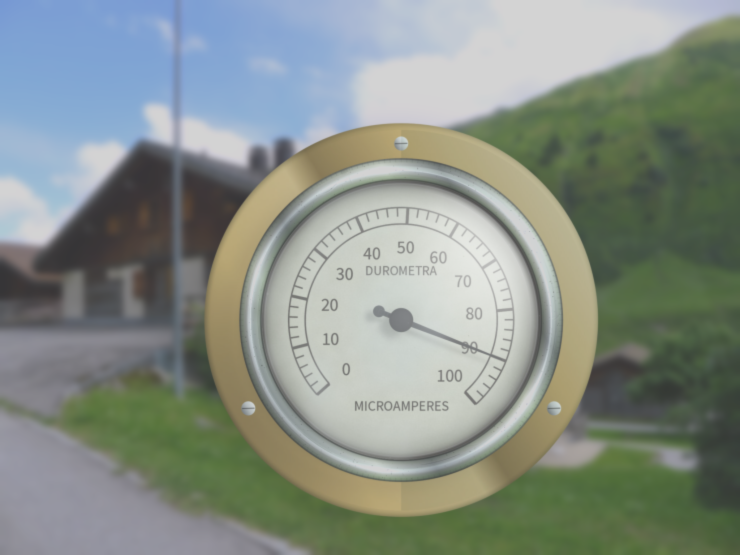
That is 90 µA
